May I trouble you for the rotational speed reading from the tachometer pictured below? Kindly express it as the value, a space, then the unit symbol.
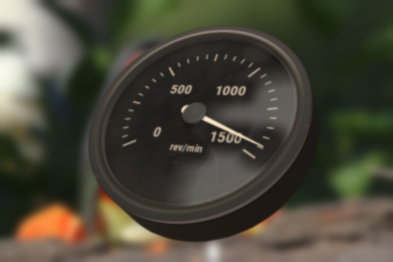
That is 1450 rpm
